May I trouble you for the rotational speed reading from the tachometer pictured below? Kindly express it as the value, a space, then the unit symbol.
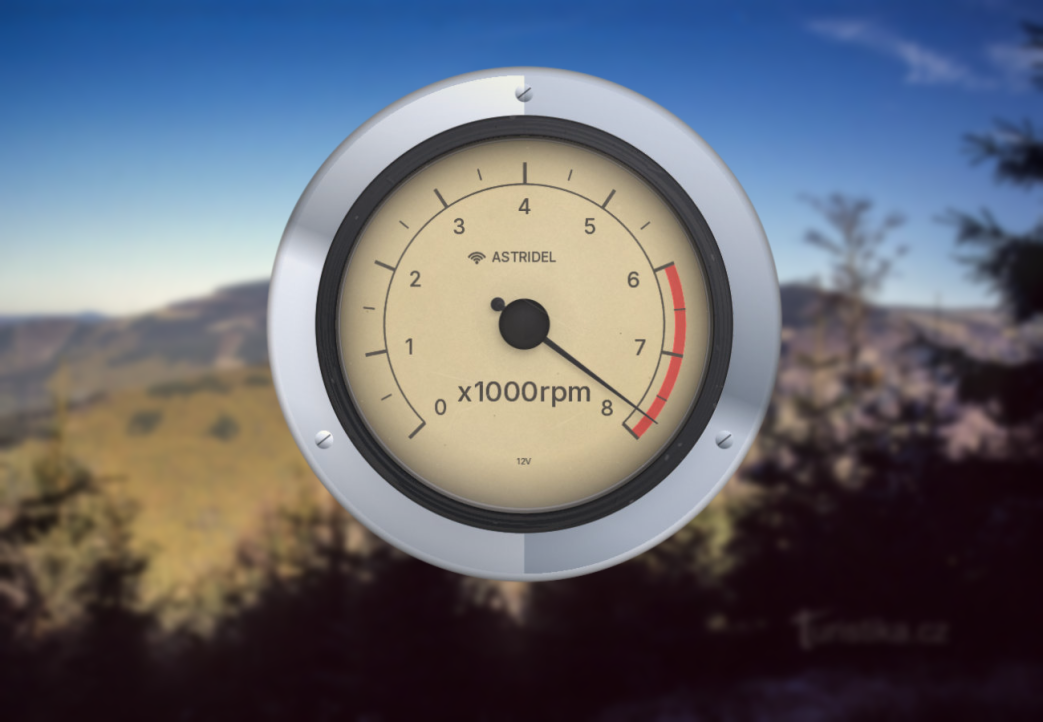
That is 7750 rpm
